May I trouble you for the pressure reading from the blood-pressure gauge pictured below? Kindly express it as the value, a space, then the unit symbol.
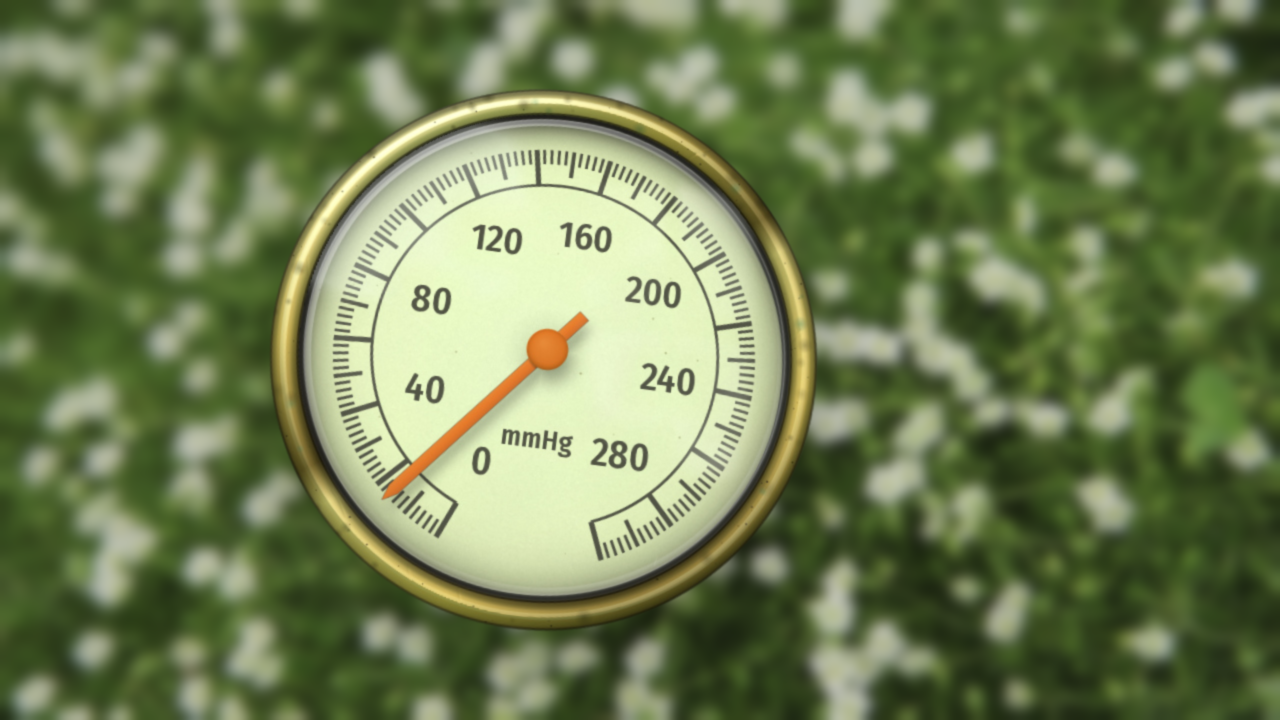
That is 16 mmHg
